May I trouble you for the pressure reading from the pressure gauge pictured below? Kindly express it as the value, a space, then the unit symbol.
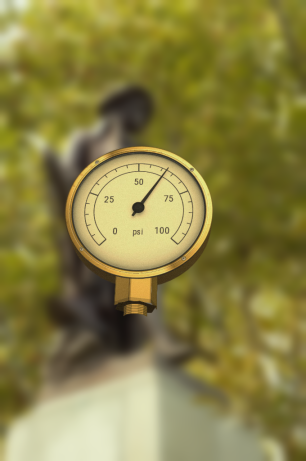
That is 62.5 psi
